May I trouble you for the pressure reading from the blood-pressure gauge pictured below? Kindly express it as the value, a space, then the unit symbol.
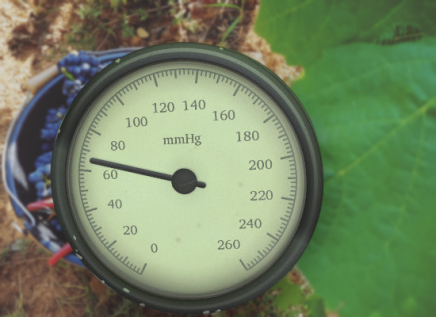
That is 66 mmHg
